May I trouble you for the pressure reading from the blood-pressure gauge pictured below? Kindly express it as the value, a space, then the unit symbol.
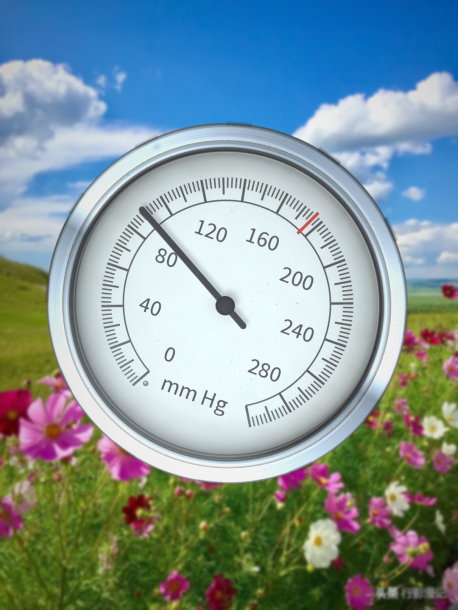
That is 90 mmHg
